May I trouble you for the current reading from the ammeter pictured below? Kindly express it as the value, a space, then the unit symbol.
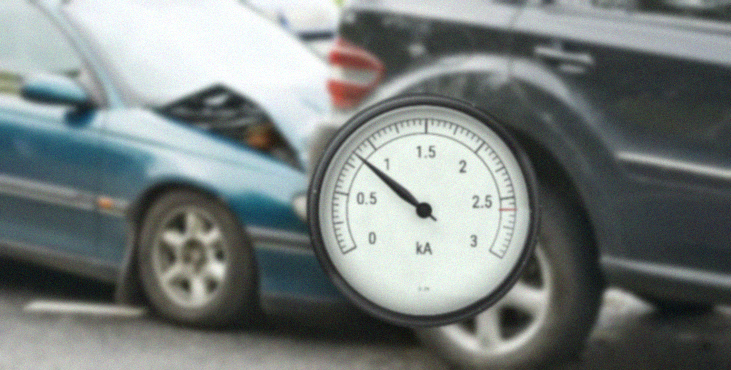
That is 0.85 kA
